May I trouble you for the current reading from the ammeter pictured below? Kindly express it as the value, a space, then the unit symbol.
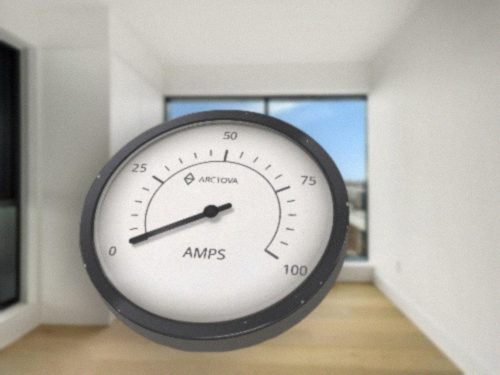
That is 0 A
